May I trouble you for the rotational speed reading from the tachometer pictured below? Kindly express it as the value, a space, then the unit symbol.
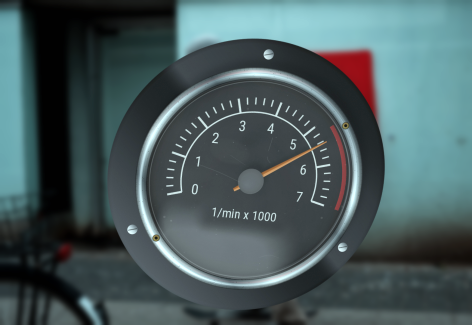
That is 5400 rpm
